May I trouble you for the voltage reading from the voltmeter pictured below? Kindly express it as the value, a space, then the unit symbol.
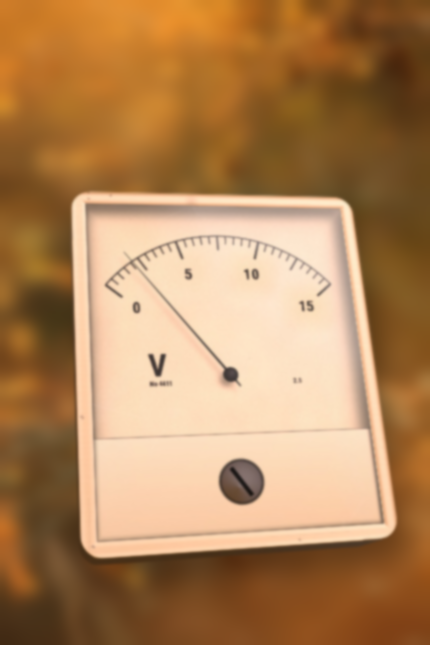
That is 2 V
